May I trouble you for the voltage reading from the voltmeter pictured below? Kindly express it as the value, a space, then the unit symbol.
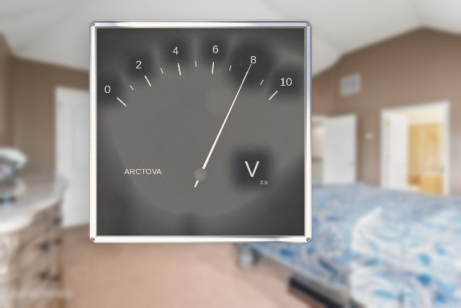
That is 8 V
